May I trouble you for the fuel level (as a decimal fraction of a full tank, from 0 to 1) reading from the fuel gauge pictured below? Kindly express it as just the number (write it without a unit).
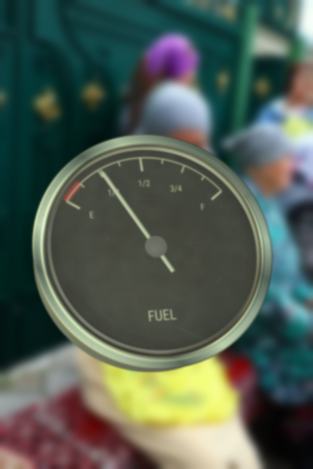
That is 0.25
